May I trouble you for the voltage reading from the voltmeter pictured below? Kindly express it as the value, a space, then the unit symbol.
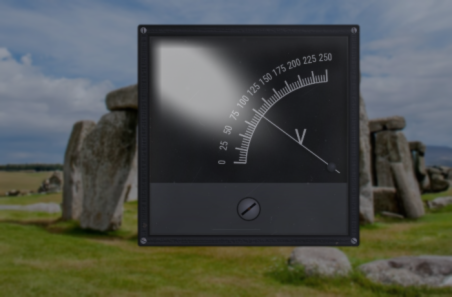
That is 100 V
